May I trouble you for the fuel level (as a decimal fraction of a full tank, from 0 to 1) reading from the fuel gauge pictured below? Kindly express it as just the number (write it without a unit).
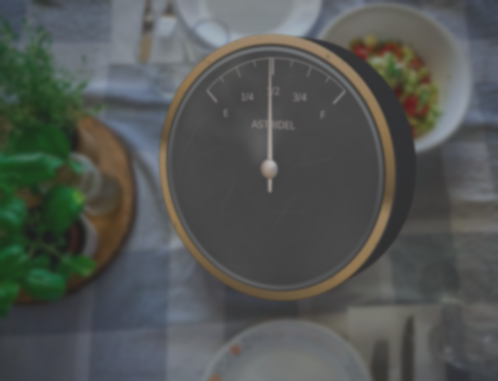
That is 0.5
